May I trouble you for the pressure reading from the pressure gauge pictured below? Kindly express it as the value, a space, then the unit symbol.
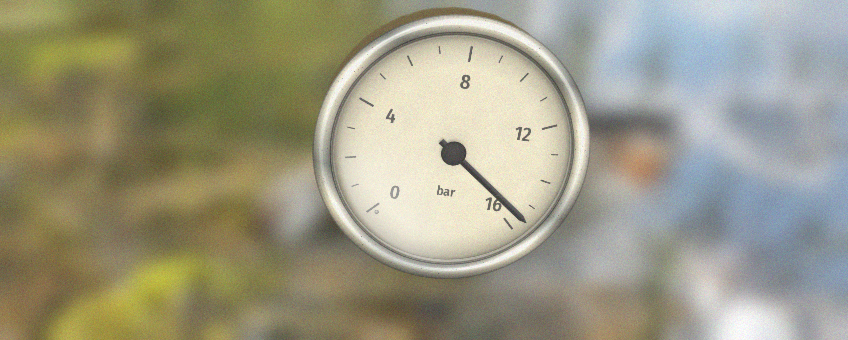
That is 15.5 bar
